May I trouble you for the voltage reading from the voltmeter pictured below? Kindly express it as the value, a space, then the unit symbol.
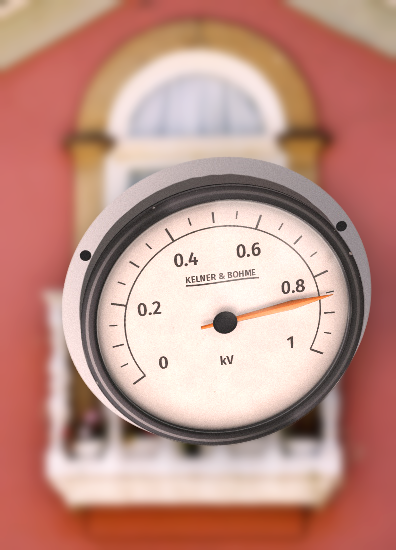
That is 0.85 kV
